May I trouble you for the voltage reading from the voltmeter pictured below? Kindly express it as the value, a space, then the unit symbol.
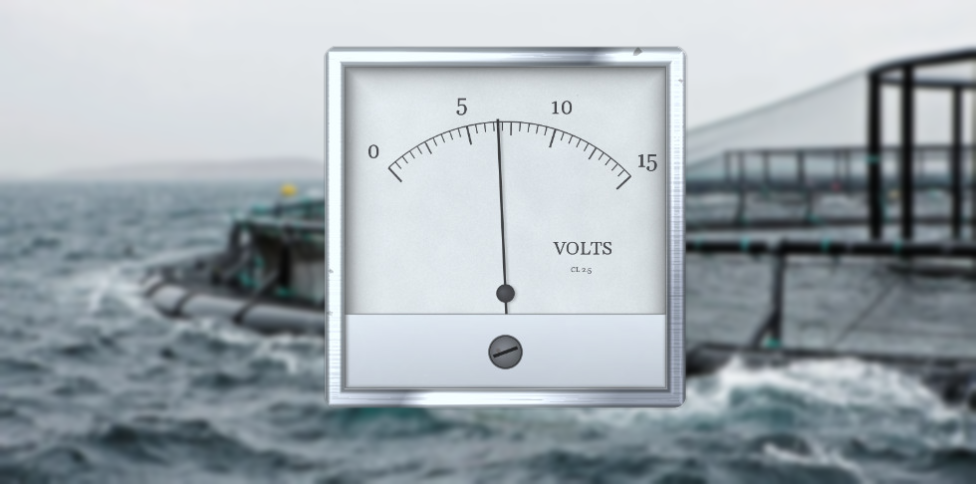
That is 6.75 V
